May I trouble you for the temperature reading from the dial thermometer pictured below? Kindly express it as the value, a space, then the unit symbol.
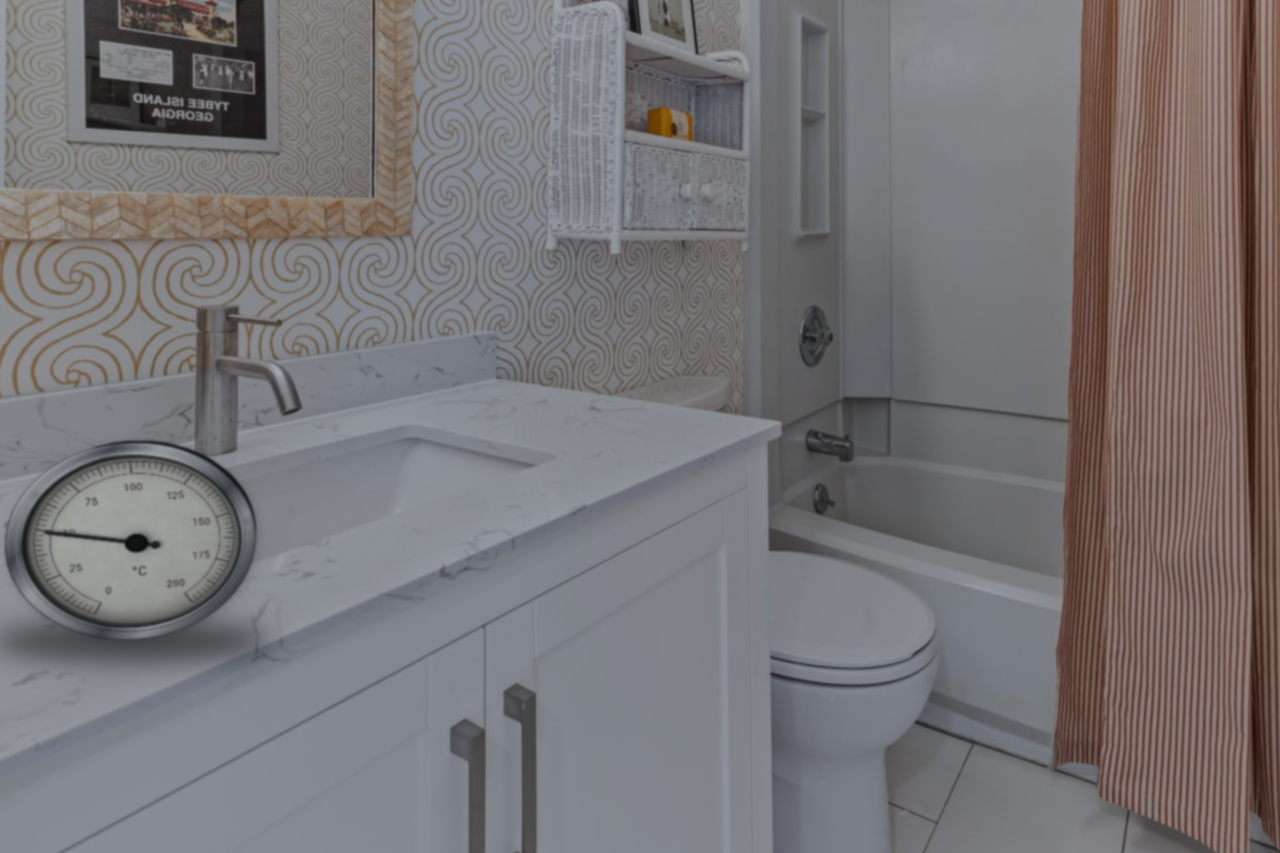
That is 50 °C
